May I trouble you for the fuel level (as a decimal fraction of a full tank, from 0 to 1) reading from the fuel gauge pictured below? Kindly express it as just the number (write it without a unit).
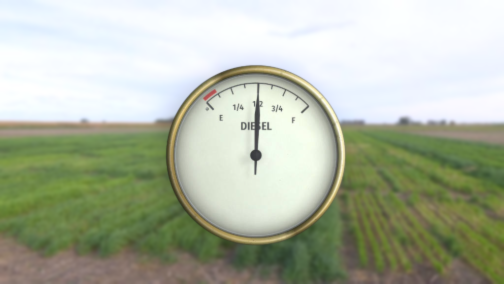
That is 0.5
